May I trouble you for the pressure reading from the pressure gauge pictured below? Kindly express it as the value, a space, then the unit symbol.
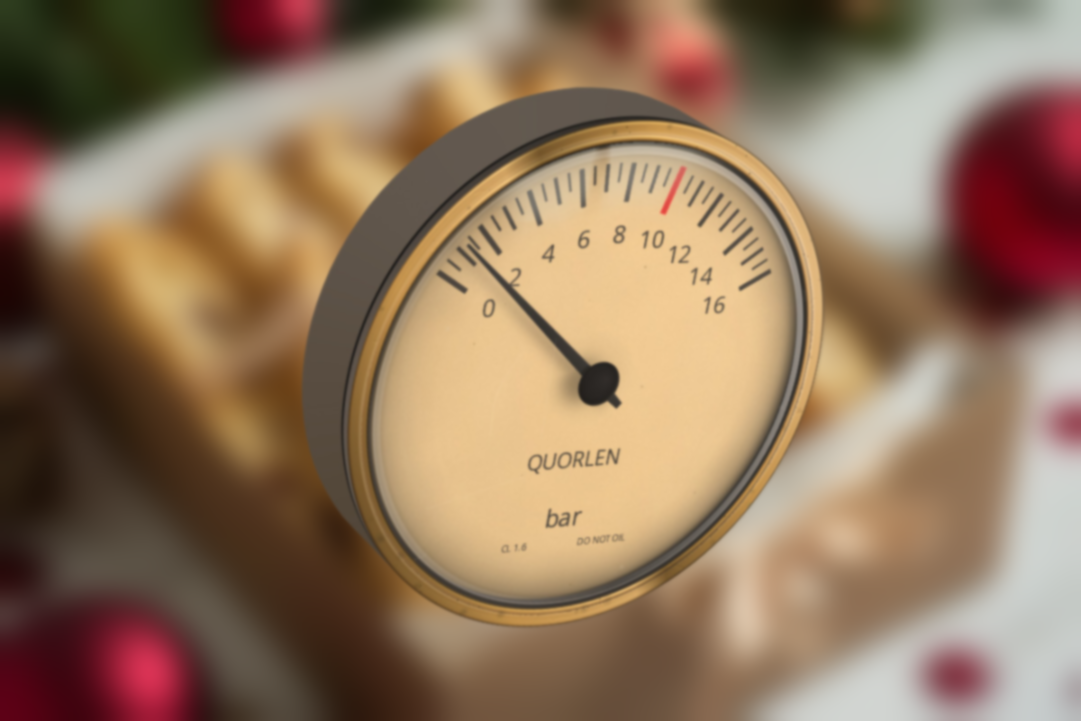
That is 1.25 bar
